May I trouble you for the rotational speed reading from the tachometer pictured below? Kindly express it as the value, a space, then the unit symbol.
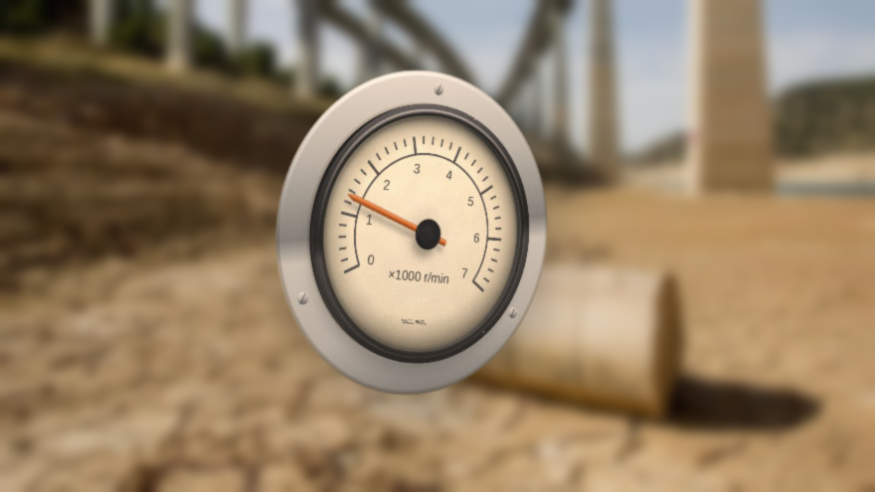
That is 1300 rpm
